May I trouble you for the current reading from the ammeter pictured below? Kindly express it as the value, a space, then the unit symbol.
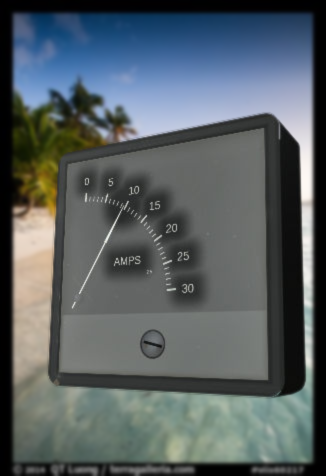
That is 10 A
